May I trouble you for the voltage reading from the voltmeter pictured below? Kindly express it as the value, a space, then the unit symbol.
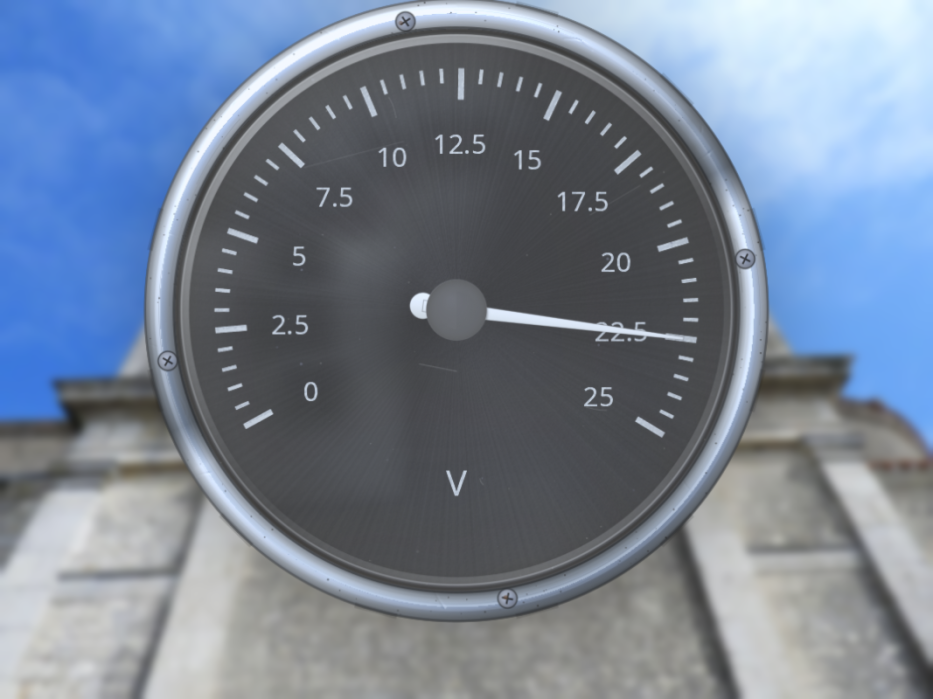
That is 22.5 V
